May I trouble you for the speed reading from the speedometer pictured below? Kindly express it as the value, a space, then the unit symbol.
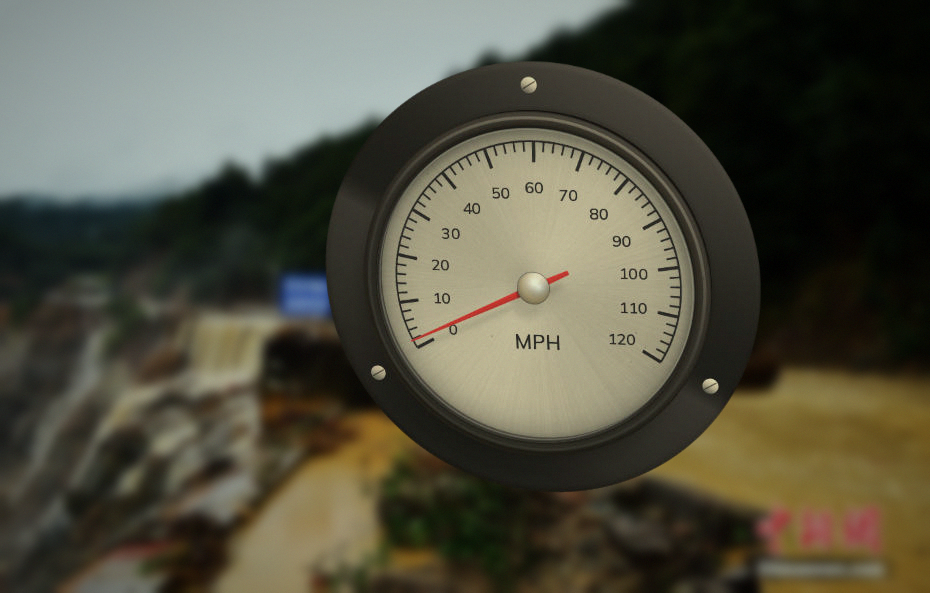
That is 2 mph
